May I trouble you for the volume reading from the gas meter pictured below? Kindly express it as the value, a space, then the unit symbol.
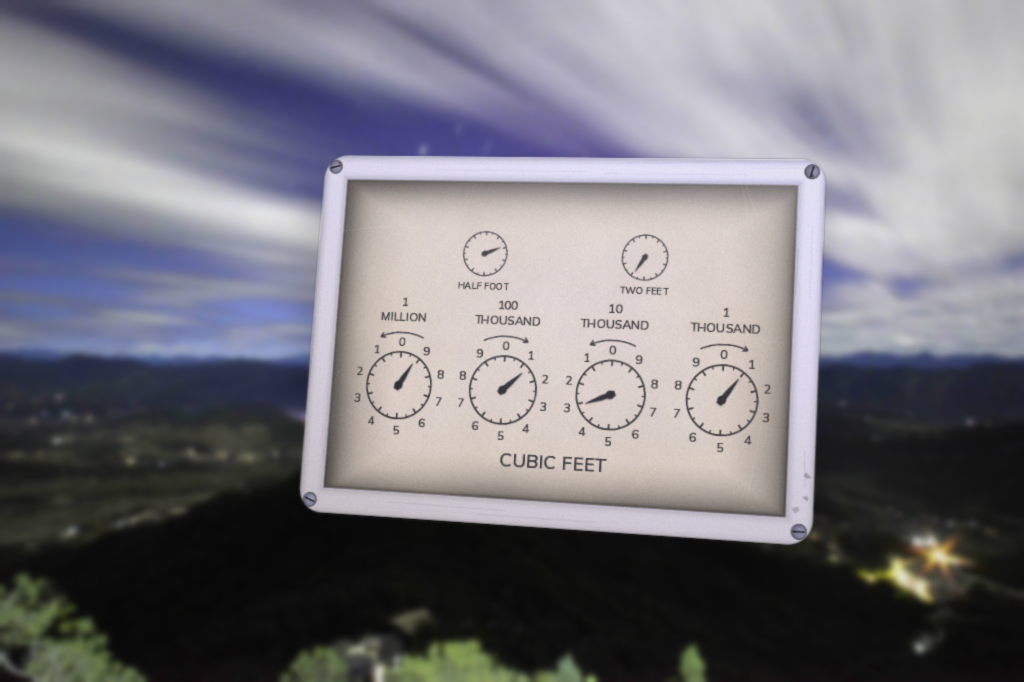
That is 913100 ft³
